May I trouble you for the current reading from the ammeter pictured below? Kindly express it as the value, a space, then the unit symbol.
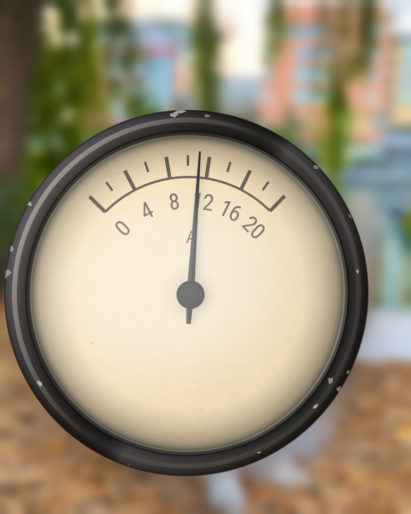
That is 11 A
